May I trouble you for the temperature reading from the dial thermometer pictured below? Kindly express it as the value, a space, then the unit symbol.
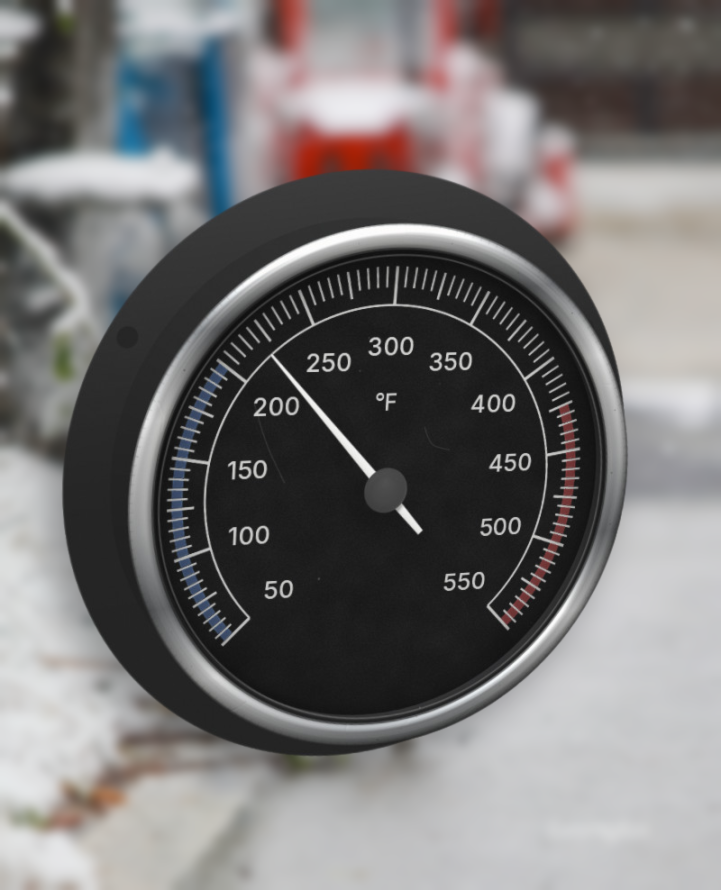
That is 220 °F
